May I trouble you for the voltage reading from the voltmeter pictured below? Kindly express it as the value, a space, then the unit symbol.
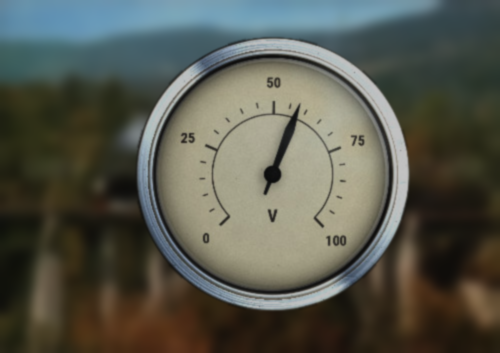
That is 57.5 V
